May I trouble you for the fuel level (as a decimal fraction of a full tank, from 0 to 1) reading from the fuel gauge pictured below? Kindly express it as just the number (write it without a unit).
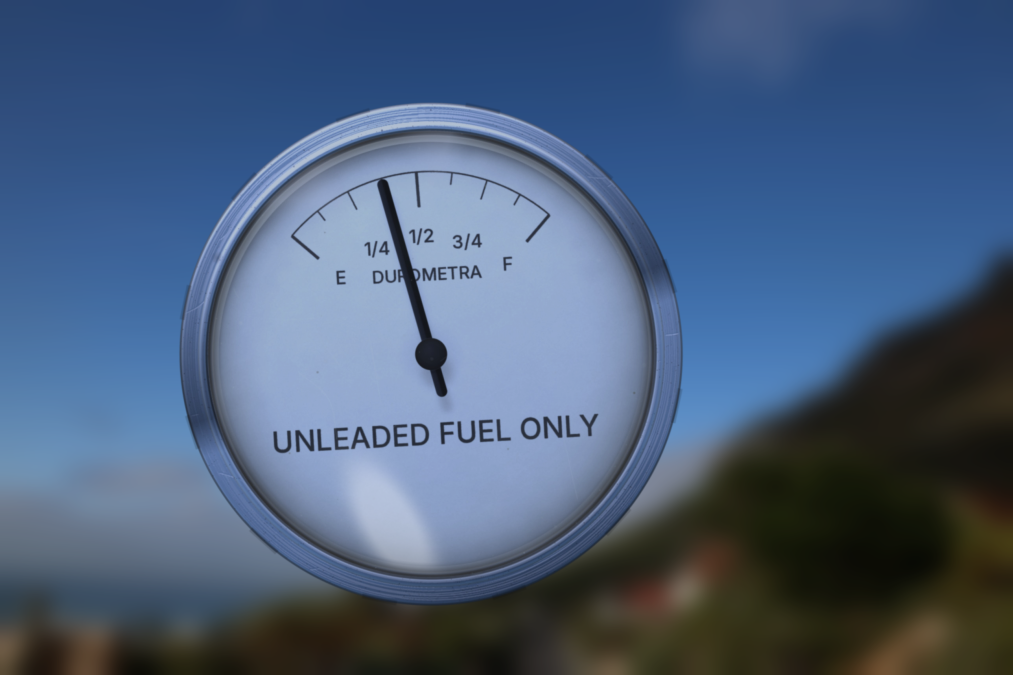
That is 0.375
